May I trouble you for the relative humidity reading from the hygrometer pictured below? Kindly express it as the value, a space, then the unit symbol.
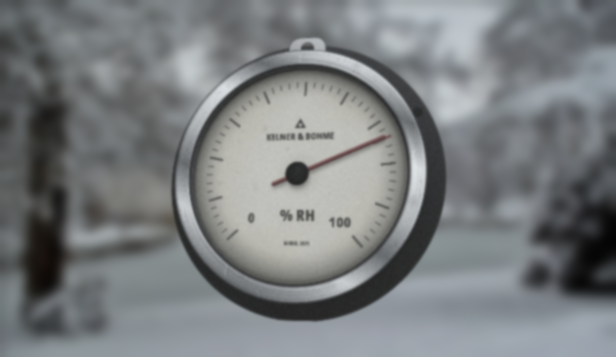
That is 74 %
